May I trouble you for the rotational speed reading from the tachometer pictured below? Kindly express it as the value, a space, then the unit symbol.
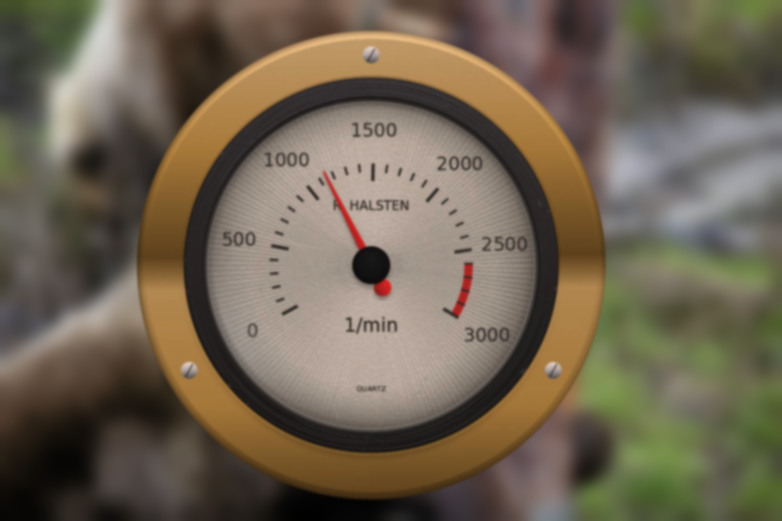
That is 1150 rpm
